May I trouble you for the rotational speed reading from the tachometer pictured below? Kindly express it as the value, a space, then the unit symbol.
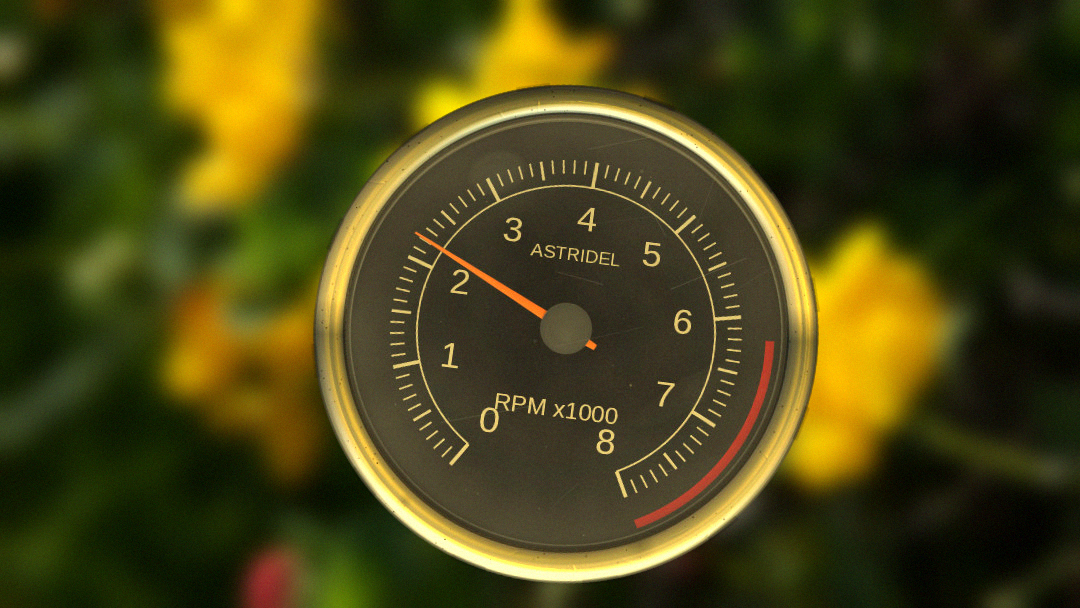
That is 2200 rpm
